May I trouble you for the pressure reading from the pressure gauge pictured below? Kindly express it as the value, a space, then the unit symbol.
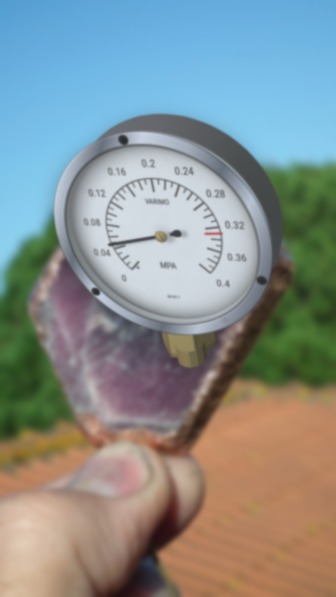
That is 0.05 MPa
